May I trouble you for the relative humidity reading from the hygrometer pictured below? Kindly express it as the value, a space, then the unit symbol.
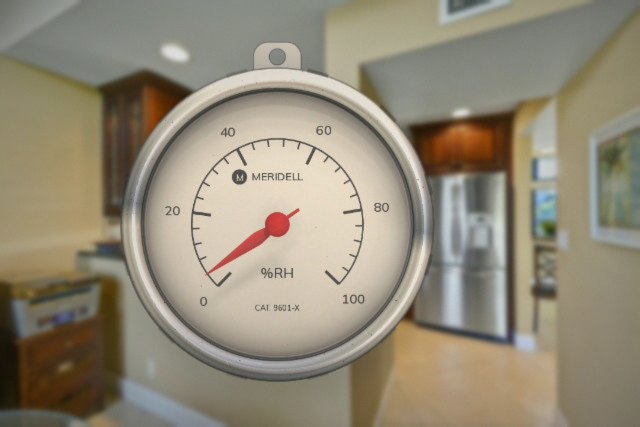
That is 4 %
